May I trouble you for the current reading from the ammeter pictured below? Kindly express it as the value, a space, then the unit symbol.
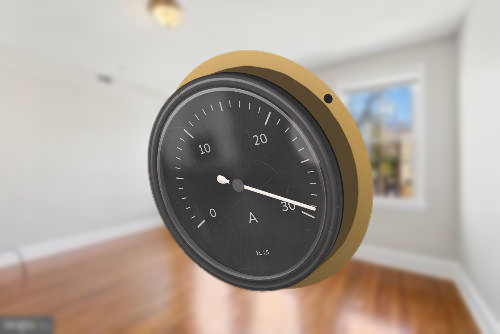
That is 29 A
